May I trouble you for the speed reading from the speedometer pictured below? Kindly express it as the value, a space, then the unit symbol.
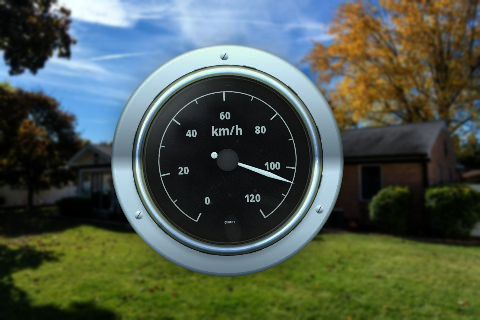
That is 105 km/h
